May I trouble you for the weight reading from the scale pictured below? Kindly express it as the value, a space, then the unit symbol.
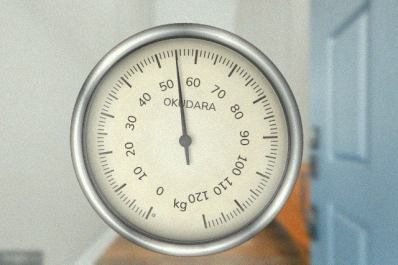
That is 55 kg
